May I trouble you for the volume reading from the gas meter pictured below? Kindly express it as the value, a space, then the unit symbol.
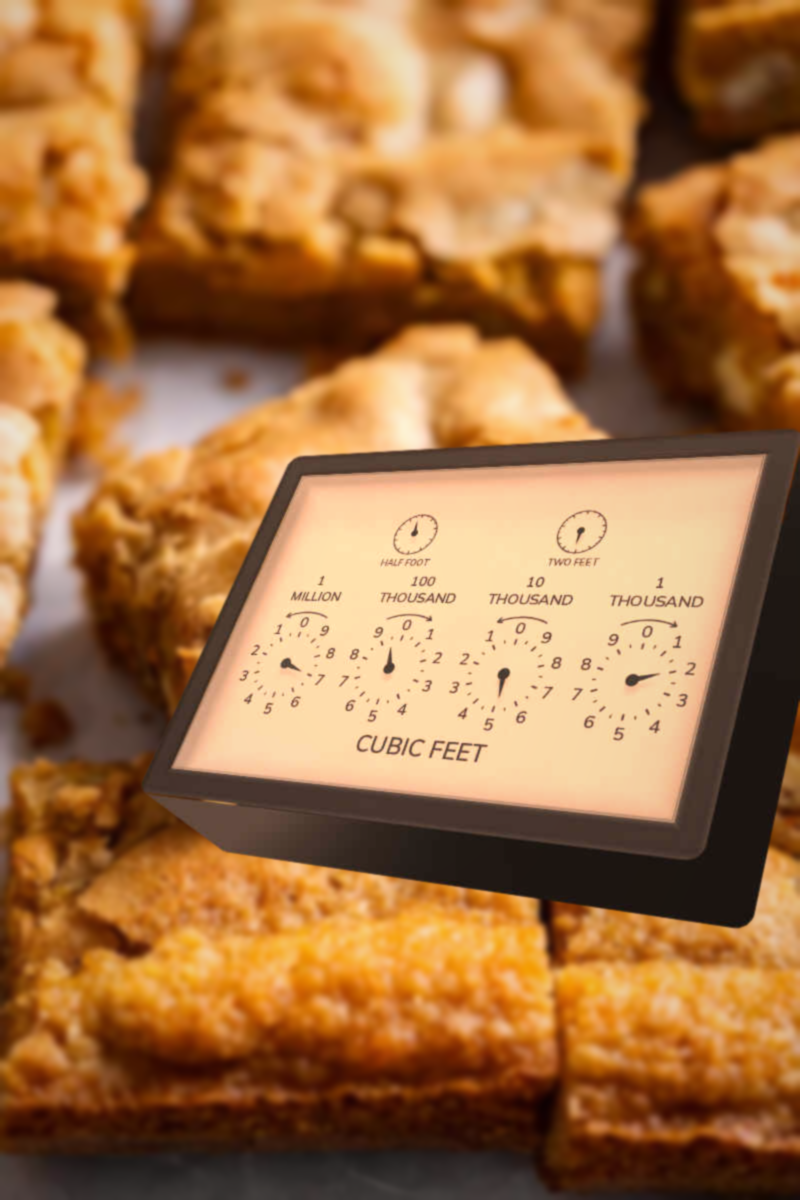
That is 695200 ft³
